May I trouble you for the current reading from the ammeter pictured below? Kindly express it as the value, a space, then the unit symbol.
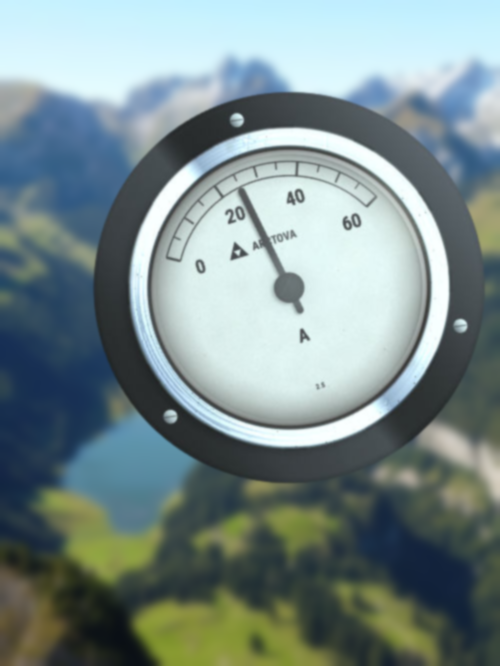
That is 25 A
